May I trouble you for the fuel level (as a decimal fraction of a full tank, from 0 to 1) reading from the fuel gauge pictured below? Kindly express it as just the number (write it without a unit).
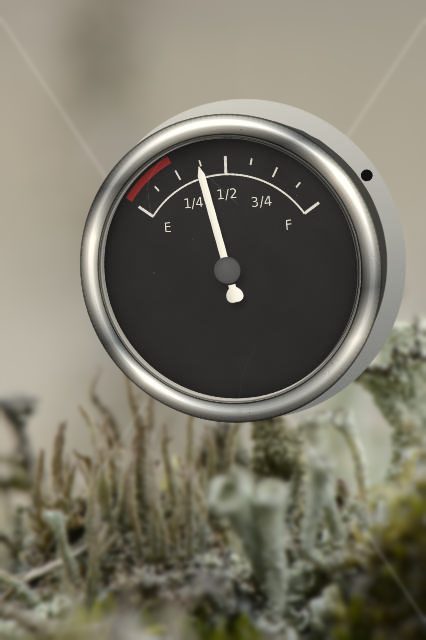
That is 0.375
